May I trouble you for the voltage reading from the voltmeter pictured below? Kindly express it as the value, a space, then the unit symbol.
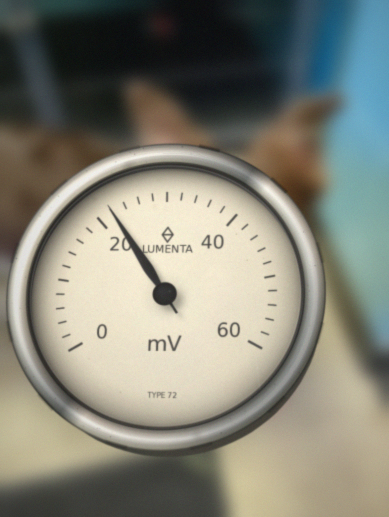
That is 22 mV
